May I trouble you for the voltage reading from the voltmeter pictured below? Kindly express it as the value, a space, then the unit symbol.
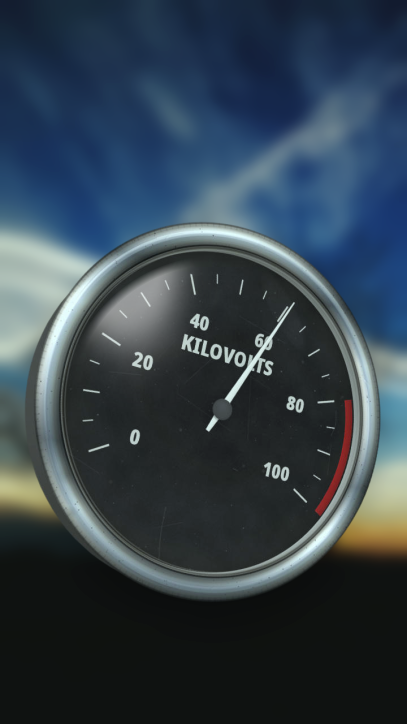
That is 60 kV
